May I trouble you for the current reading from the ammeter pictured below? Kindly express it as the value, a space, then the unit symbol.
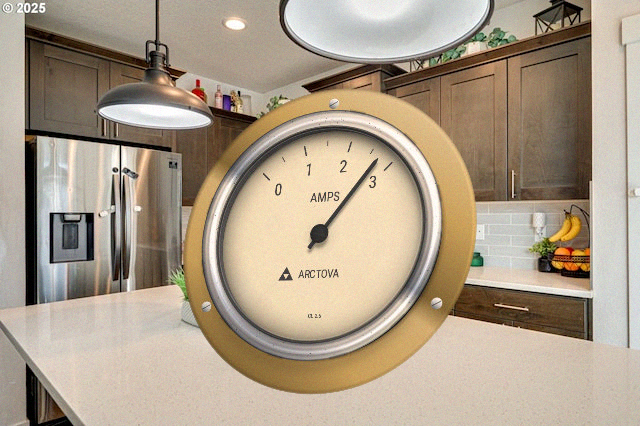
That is 2.75 A
